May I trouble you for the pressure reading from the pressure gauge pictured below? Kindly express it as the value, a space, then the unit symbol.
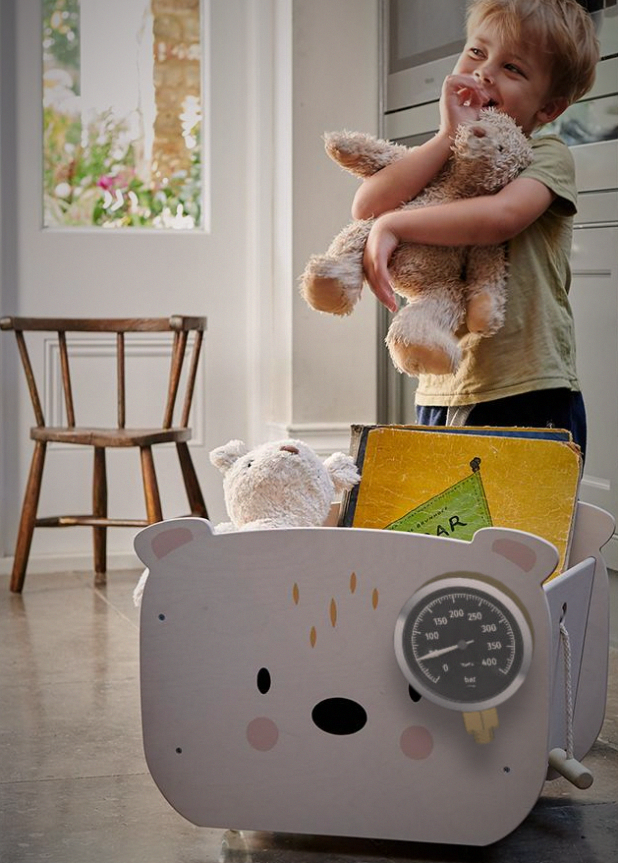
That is 50 bar
